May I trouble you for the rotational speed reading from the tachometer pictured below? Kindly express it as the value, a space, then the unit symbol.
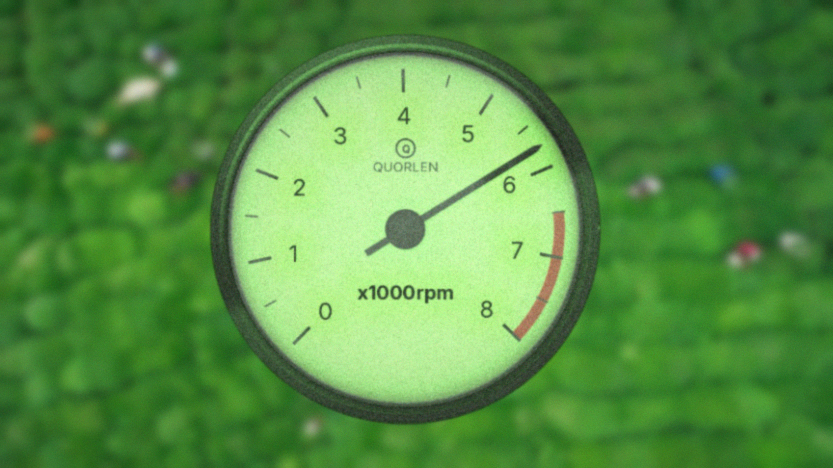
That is 5750 rpm
